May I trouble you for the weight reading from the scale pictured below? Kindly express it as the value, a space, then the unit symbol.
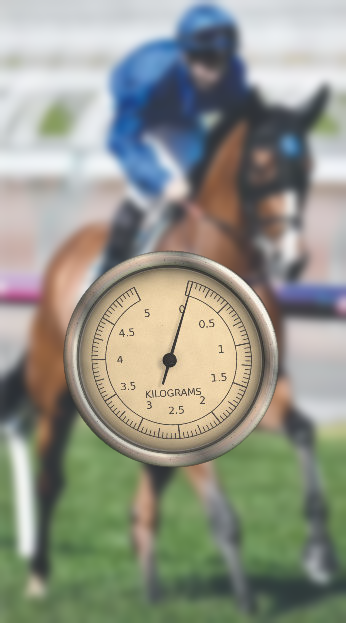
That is 0.05 kg
